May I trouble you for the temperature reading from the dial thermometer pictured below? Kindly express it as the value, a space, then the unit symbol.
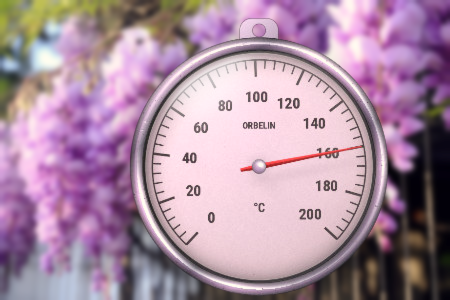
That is 160 °C
